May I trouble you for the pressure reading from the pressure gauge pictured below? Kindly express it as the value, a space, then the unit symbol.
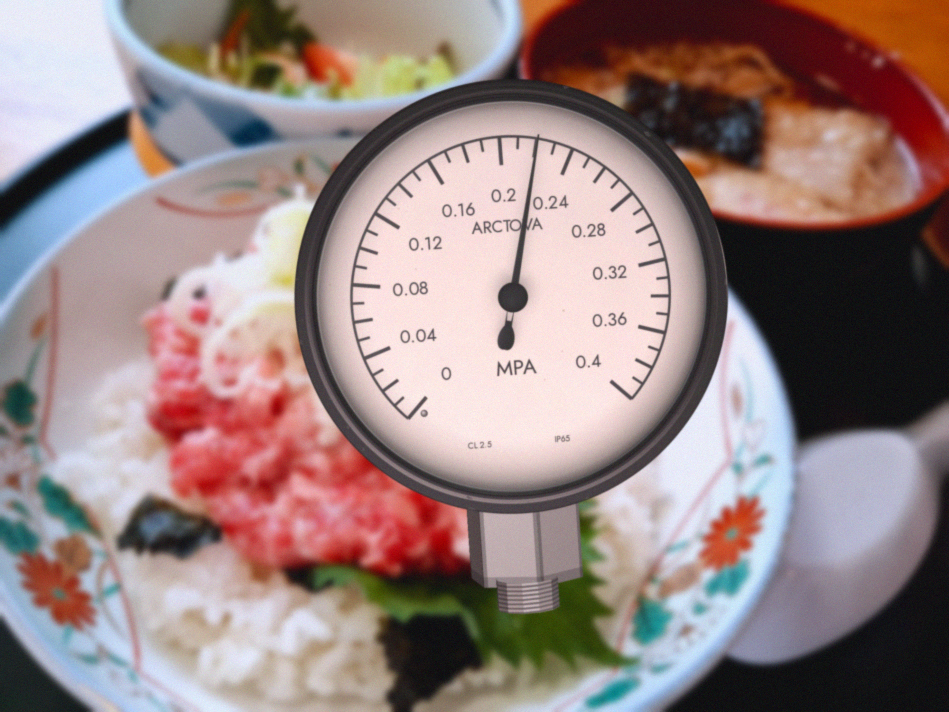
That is 0.22 MPa
